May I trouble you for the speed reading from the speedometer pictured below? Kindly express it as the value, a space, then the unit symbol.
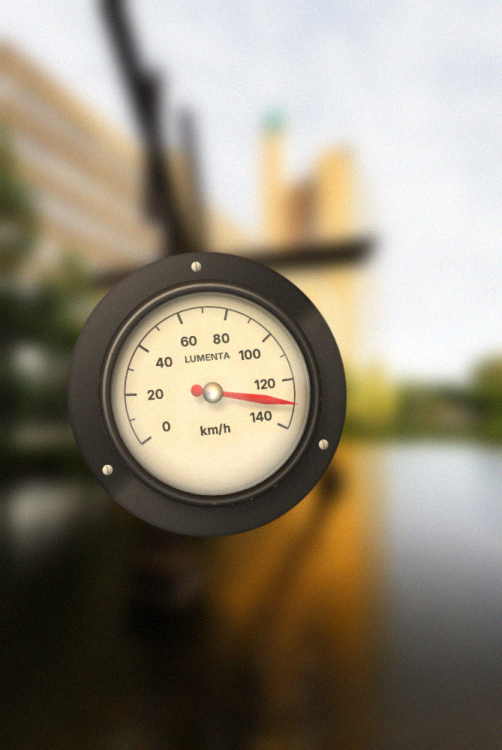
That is 130 km/h
